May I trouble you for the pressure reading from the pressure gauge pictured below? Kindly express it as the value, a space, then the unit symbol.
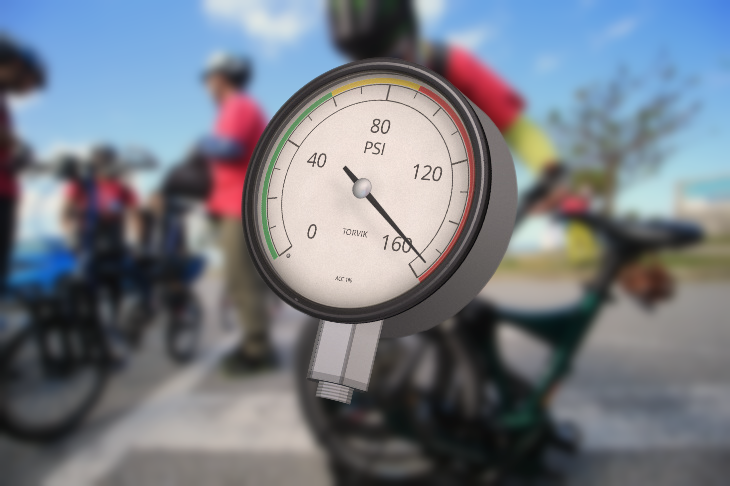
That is 155 psi
